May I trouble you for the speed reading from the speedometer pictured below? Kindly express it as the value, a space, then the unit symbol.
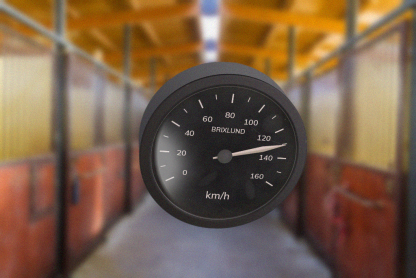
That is 130 km/h
